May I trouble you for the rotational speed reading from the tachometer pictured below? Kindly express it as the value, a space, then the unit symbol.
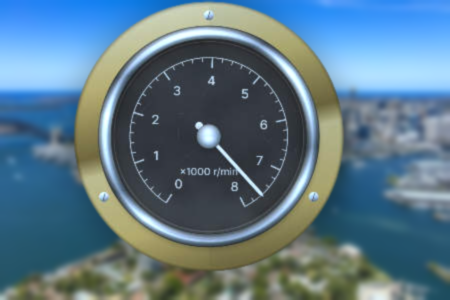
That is 7600 rpm
